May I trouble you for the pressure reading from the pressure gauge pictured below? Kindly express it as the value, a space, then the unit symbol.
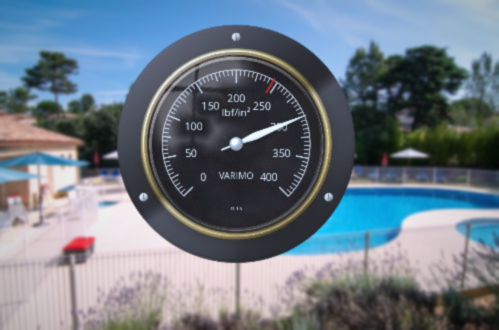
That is 300 psi
